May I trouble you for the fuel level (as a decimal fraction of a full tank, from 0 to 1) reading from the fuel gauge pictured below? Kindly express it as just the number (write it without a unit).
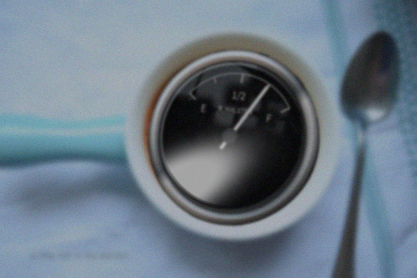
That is 0.75
